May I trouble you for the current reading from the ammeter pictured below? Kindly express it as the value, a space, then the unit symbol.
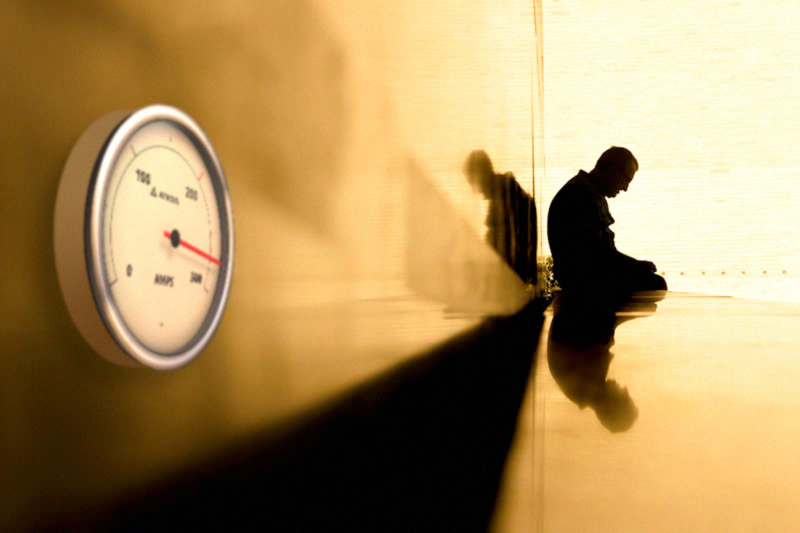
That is 275 A
